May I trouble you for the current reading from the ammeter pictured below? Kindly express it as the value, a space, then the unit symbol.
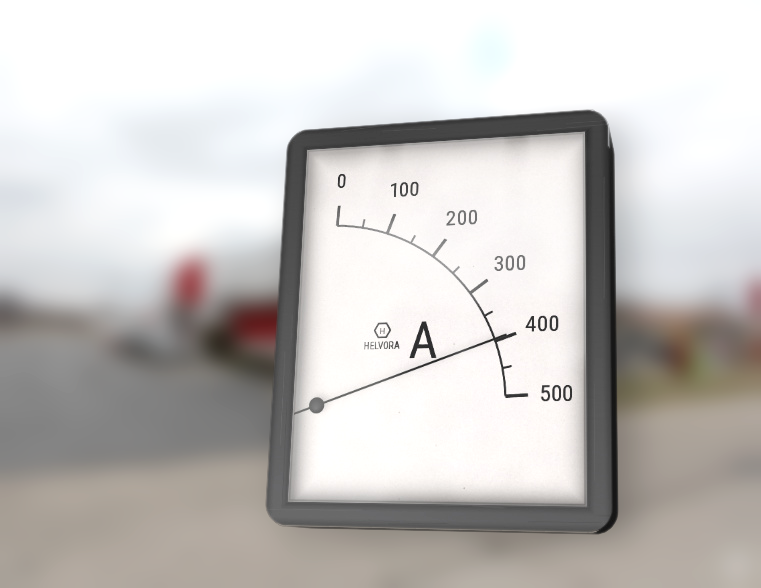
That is 400 A
